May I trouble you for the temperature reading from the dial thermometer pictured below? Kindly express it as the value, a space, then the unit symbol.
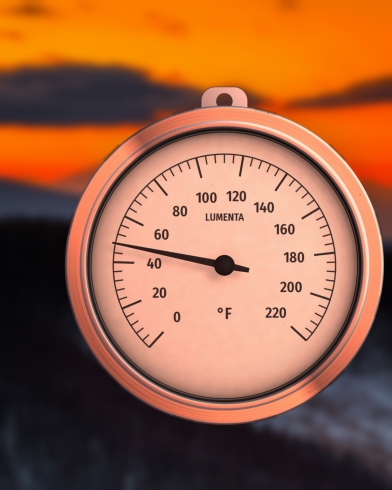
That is 48 °F
